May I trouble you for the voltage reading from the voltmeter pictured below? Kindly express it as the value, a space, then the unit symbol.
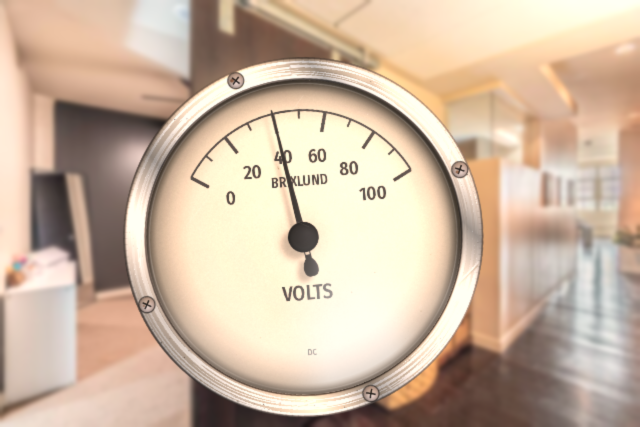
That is 40 V
